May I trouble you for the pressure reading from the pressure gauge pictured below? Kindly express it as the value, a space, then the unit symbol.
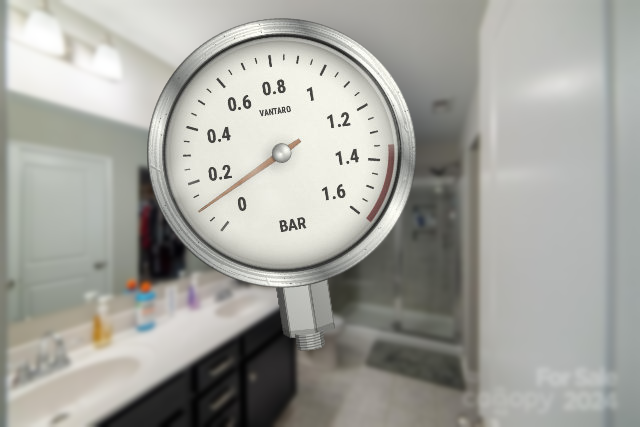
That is 0.1 bar
